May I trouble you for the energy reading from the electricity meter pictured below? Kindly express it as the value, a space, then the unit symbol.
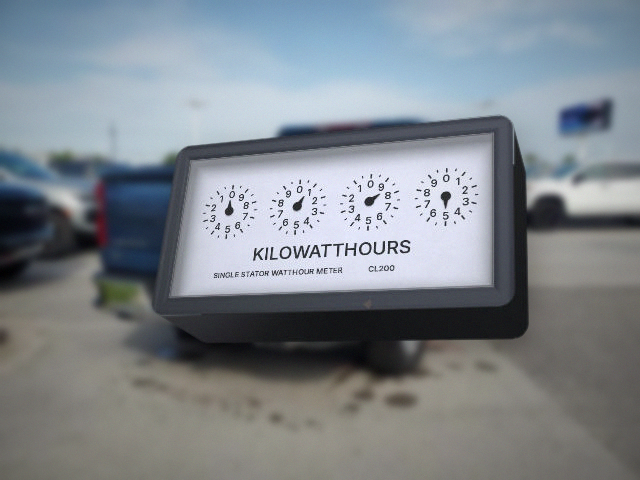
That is 85 kWh
